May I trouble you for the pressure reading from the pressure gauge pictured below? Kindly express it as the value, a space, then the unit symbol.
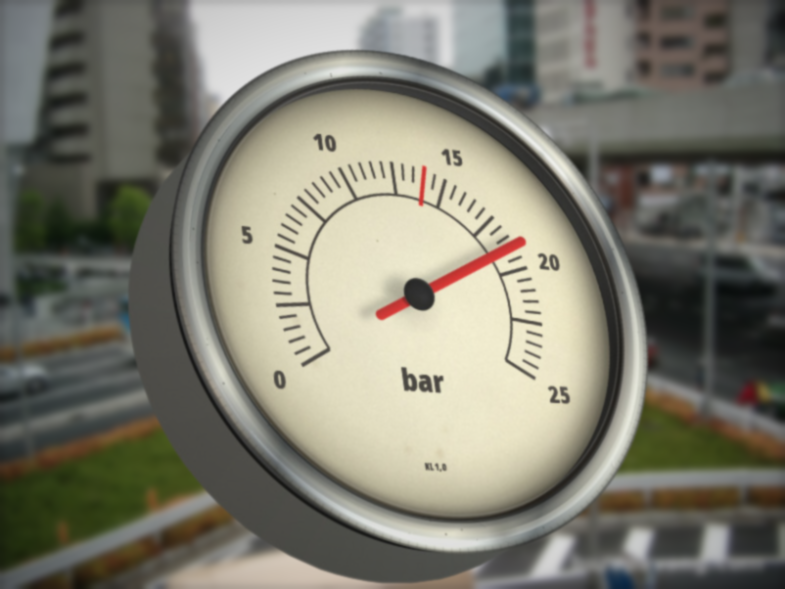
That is 19 bar
